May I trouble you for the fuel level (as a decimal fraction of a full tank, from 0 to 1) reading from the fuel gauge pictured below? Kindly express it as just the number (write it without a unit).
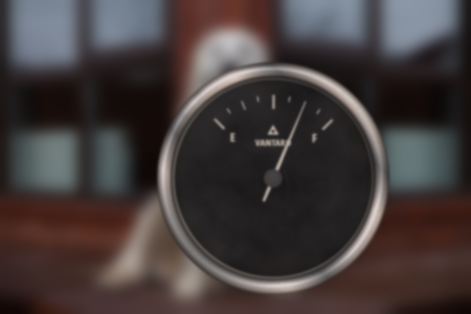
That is 0.75
